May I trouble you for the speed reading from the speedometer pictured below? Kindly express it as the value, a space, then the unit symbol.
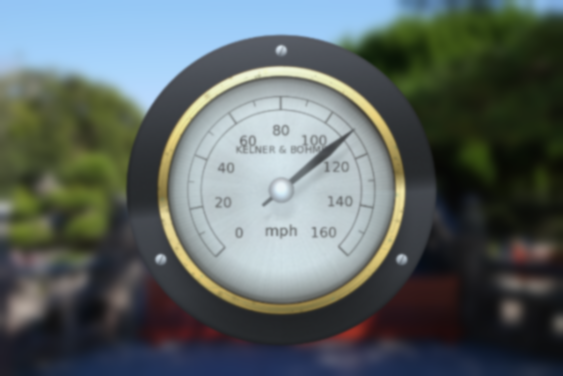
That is 110 mph
